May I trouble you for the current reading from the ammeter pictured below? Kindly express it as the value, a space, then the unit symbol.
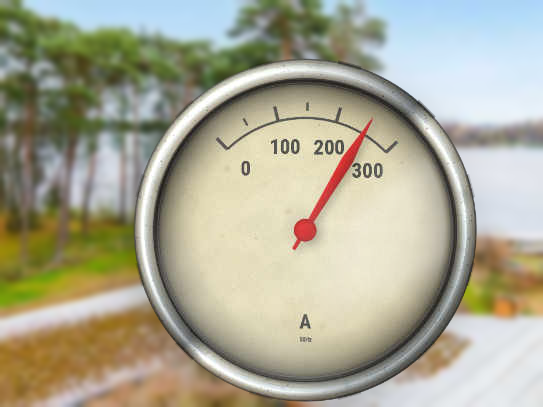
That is 250 A
